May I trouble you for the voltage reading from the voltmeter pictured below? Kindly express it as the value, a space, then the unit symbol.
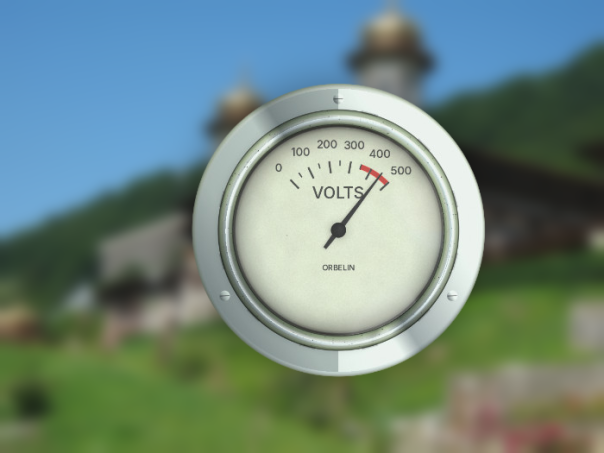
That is 450 V
